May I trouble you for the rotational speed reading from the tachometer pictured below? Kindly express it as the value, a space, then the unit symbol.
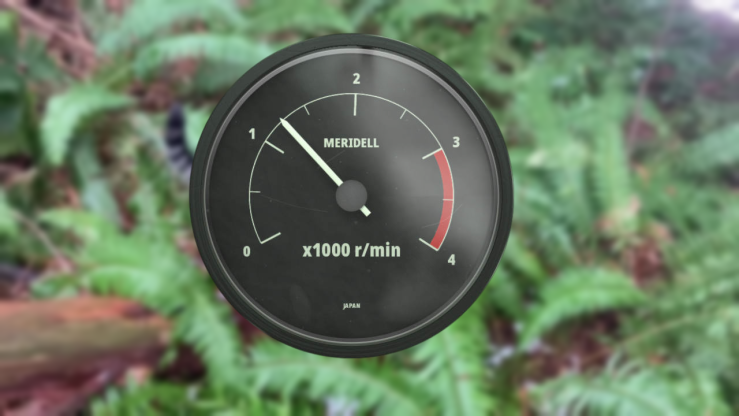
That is 1250 rpm
